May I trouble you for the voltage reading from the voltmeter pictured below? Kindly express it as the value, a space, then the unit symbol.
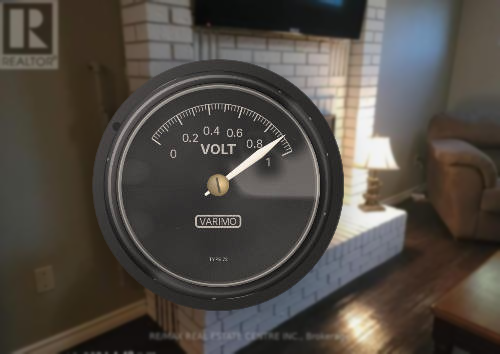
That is 0.9 V
